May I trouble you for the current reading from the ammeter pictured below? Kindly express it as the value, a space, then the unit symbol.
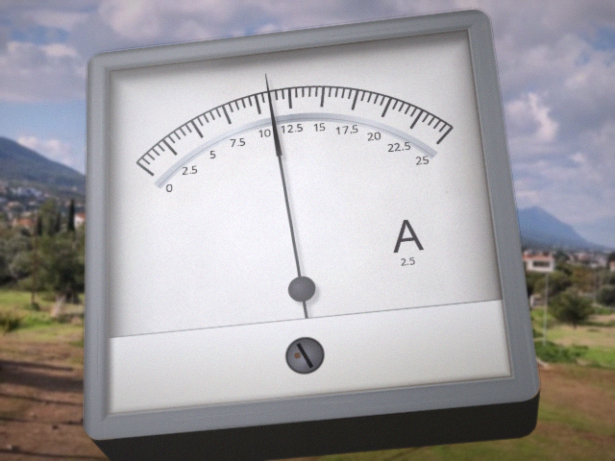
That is 11 A
